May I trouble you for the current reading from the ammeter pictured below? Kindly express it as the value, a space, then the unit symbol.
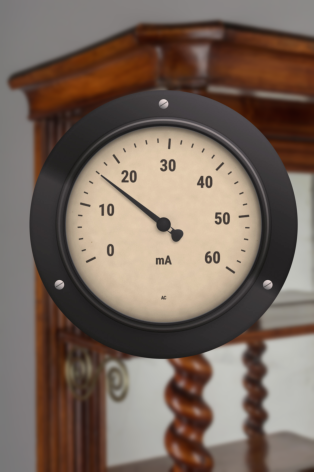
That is 16 mA
